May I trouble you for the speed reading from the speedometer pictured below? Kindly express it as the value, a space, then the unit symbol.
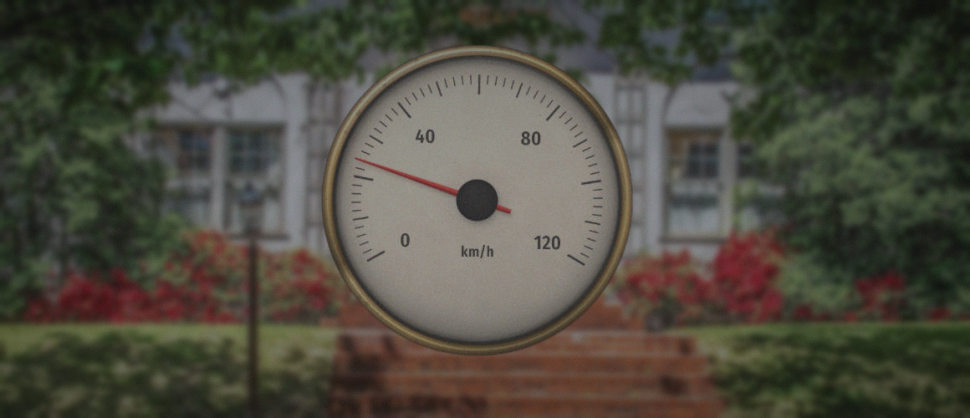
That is 24 km/h
